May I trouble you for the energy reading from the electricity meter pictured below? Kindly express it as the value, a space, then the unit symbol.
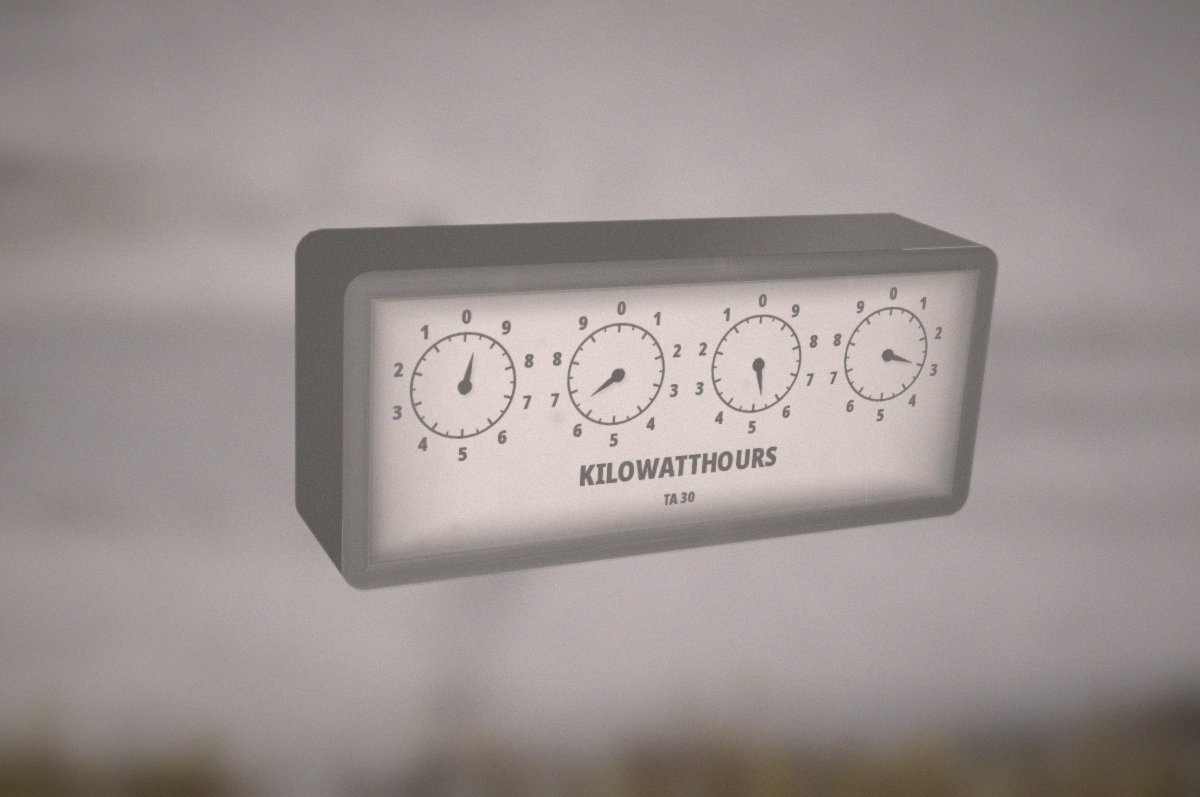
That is 9653 kWh
